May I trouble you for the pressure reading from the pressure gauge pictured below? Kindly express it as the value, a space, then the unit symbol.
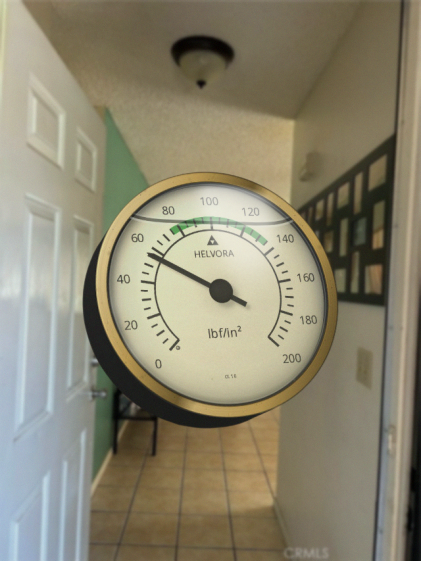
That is 55 psi
